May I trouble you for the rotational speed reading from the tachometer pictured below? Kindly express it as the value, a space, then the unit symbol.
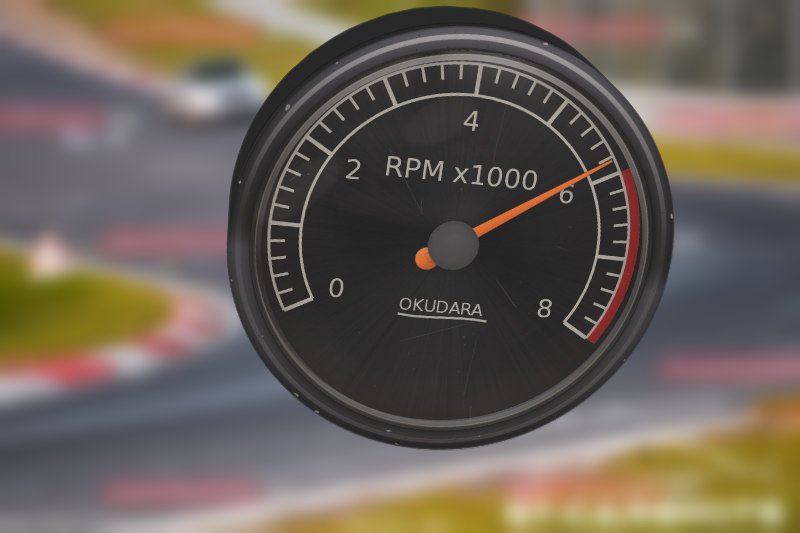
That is 5800 rpm
